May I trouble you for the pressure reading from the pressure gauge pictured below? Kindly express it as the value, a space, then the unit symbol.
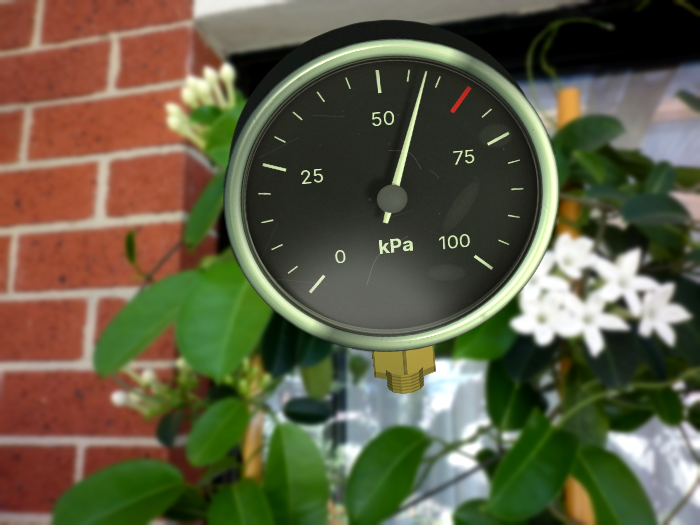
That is 57.5 kPa
